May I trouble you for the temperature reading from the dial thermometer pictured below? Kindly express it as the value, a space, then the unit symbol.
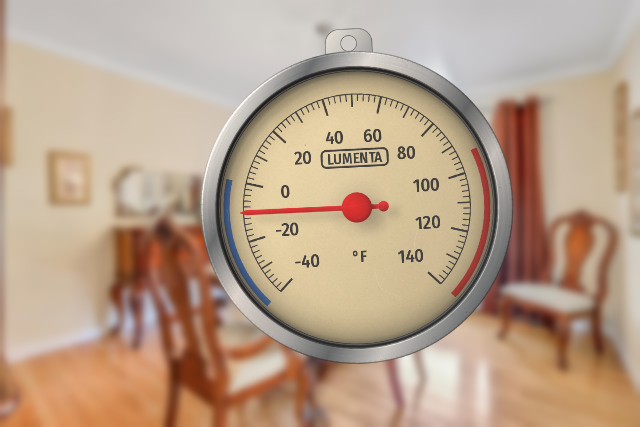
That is -10 °F
